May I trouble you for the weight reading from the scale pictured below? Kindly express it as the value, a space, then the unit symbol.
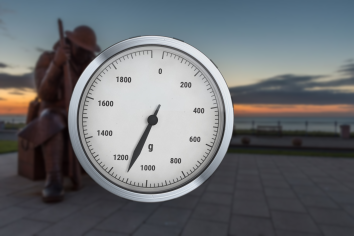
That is 1120 g
